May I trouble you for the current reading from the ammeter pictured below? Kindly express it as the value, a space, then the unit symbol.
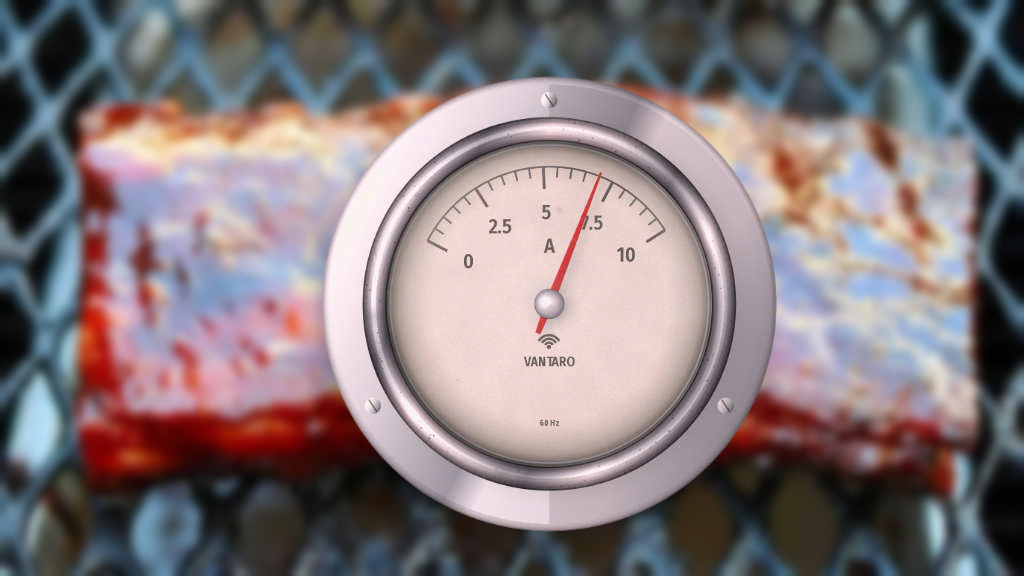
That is 7 A
